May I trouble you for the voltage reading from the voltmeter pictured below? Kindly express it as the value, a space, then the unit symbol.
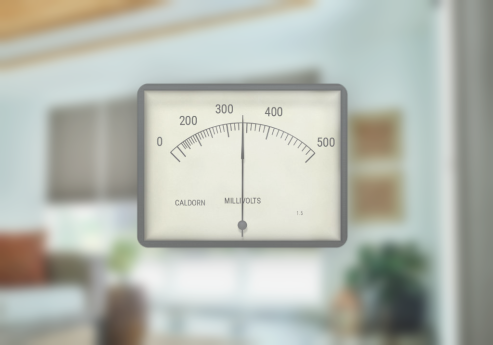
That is 340 mV
